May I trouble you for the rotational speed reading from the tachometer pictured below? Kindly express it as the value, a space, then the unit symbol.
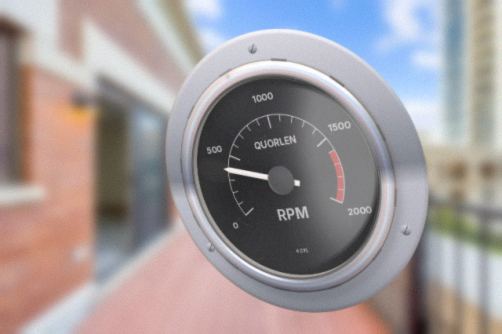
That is 400 rpm
